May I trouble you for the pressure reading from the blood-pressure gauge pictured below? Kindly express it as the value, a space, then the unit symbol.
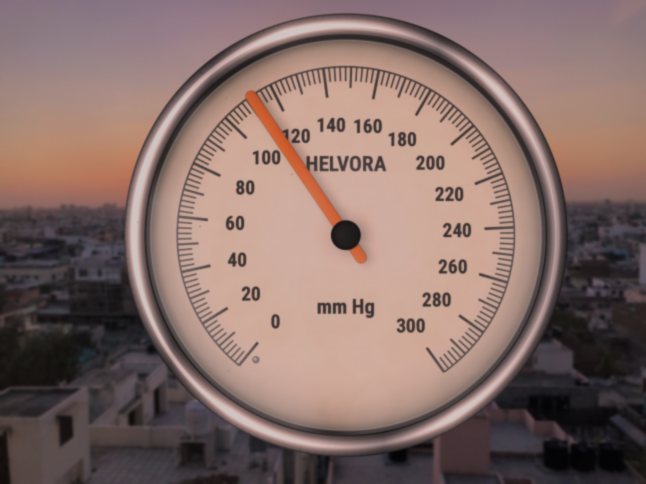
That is 112 mmHg
